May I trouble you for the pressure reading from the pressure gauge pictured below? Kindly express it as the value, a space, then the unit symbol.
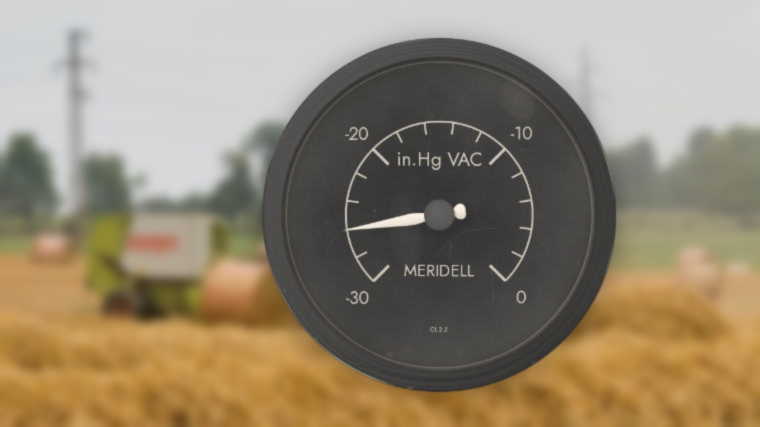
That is -26 inHg
